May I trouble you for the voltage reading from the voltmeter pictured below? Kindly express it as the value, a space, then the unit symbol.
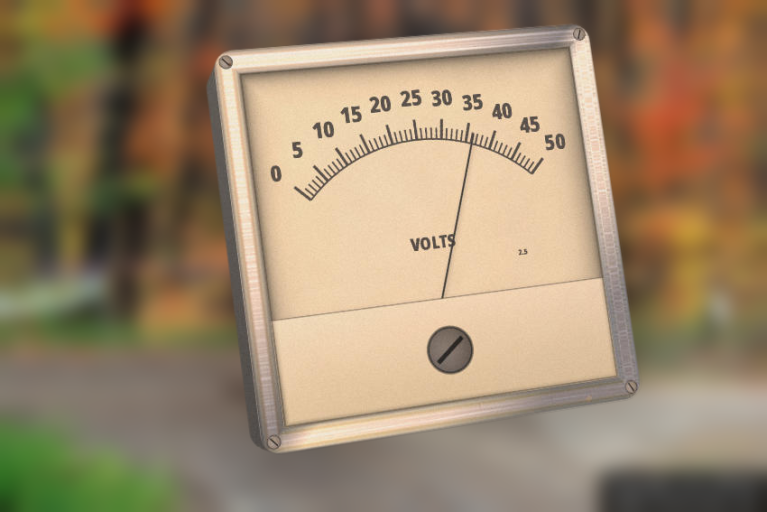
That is 36 V
